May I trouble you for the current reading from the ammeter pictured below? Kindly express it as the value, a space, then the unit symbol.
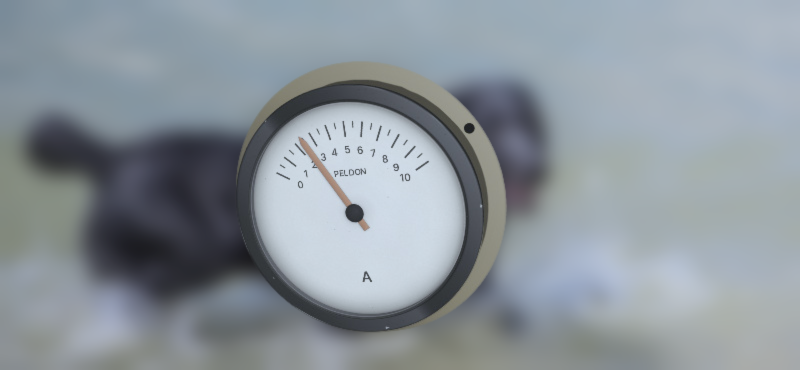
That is 2.5 A
